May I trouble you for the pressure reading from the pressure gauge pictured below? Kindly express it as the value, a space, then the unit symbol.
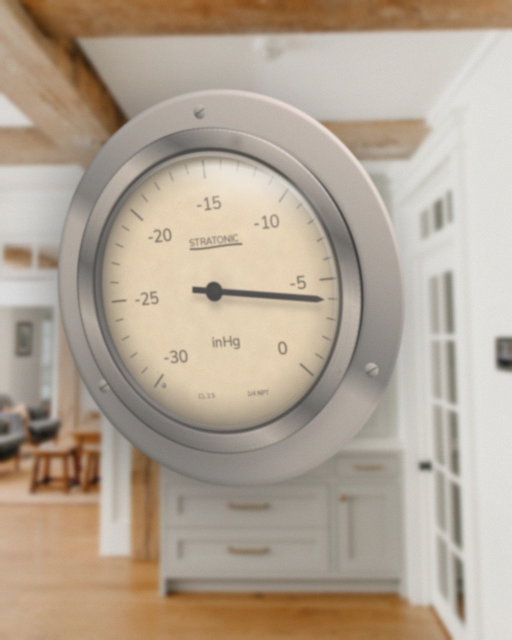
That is -4 inHg
